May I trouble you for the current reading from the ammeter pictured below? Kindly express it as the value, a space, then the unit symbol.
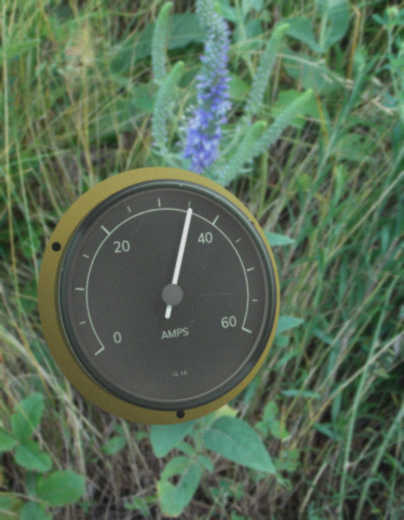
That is 35 A
